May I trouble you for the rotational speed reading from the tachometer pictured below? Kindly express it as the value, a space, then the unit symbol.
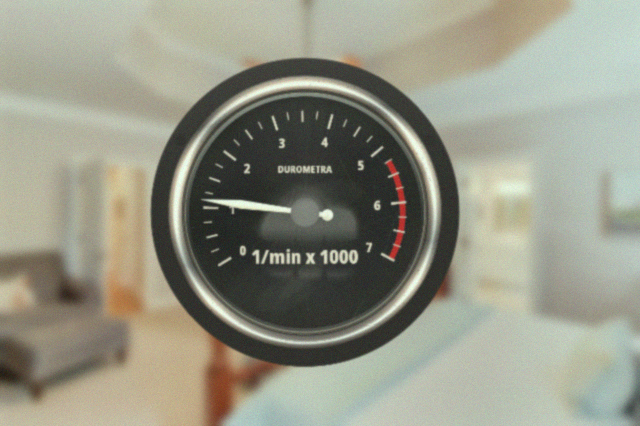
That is 1125 rpm
